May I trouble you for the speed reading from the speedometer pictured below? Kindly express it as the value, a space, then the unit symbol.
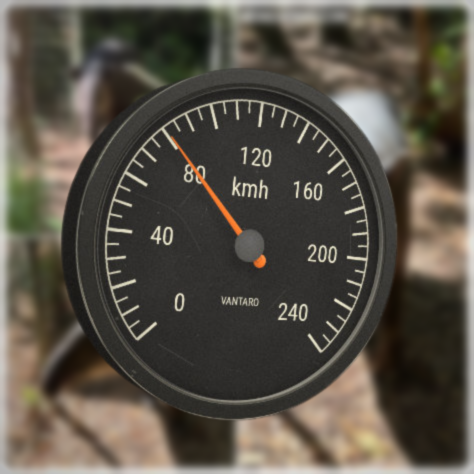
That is 80 km/h
